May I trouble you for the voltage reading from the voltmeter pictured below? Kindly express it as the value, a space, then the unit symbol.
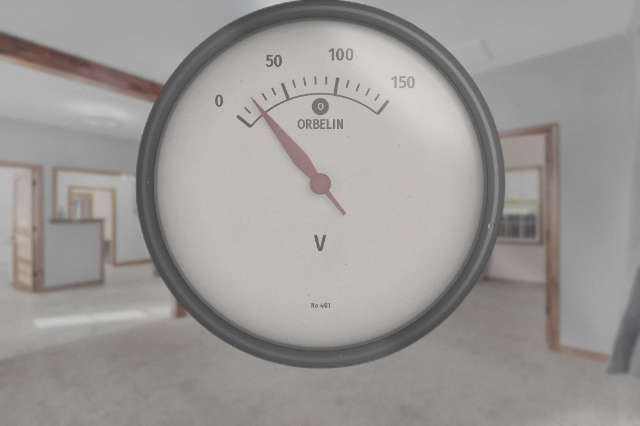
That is 20 V
